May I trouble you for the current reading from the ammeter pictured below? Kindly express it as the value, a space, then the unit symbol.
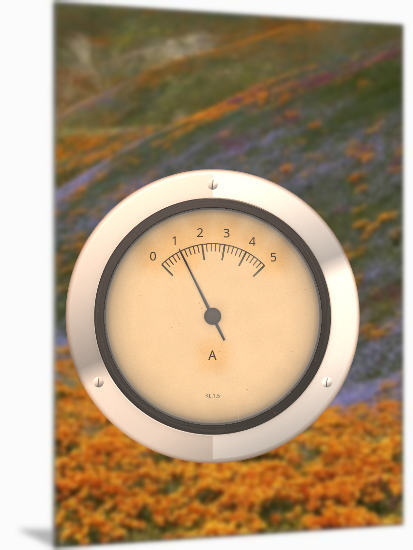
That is 1 A
